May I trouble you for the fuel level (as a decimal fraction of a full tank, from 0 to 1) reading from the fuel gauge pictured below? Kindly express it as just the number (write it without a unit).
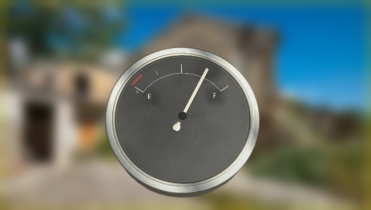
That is 0.75
